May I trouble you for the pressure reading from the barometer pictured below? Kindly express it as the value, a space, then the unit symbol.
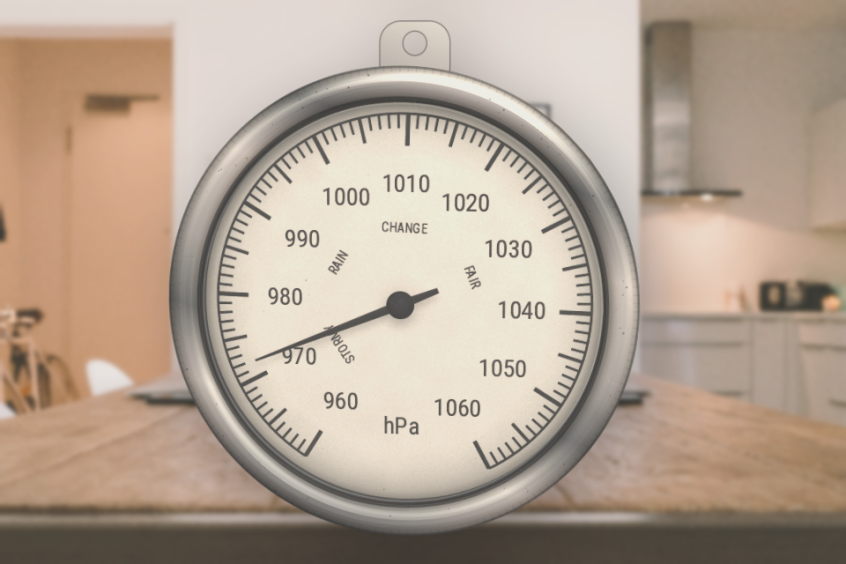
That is 972 hPa
